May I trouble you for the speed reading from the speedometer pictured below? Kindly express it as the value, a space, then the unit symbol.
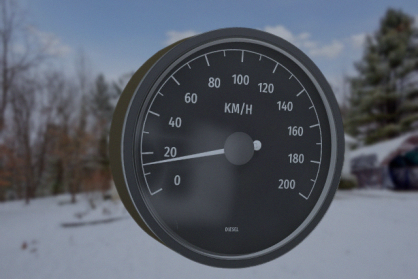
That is 15 km/h
